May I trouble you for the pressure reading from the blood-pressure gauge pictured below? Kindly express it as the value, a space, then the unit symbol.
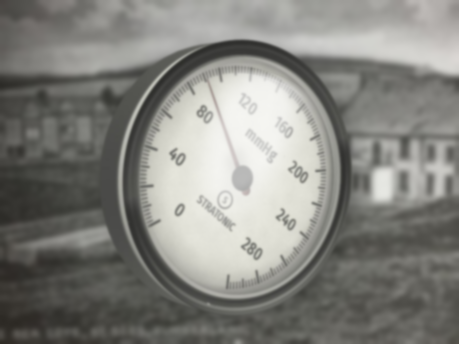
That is 90 mmHg
